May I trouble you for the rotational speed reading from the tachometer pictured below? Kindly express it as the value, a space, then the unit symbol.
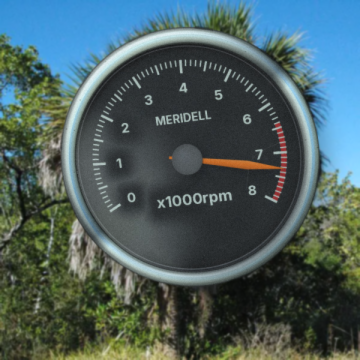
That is 7300 rpm
